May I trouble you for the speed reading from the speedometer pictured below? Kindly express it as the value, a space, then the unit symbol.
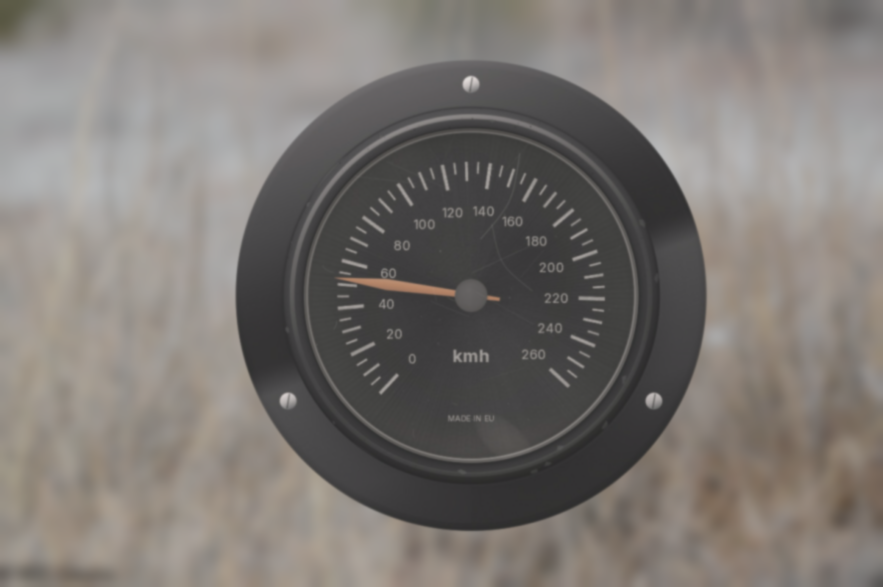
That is 52.5 km/h
